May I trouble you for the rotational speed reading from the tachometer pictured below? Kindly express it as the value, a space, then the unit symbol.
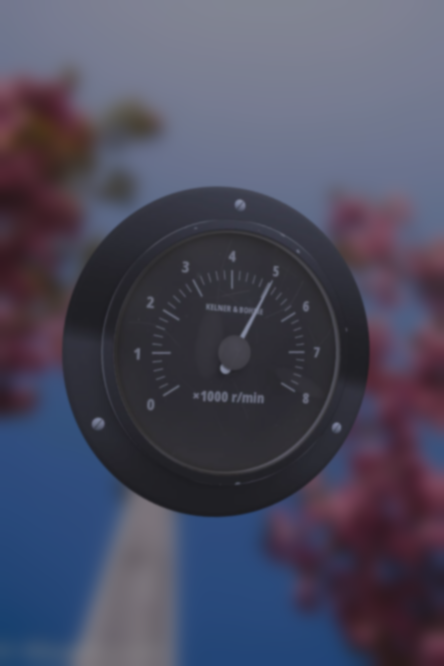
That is 5000 rpm
